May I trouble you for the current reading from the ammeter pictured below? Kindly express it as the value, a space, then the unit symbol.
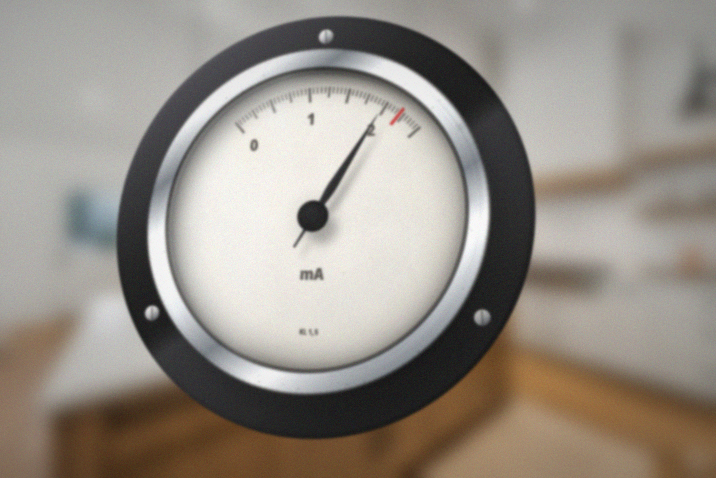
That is 2 mA
